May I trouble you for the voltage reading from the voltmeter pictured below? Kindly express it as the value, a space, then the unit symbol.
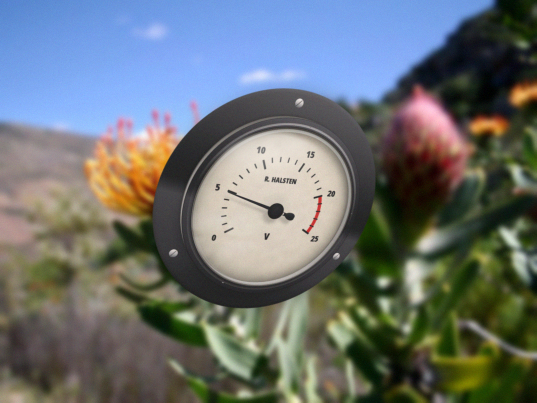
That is 5 V
